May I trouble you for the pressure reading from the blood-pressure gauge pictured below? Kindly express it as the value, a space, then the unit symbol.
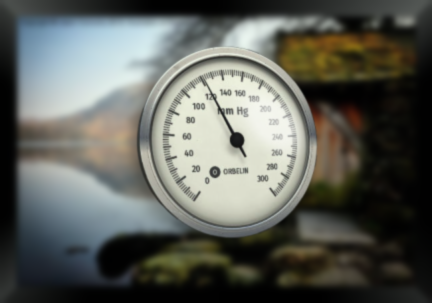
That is 120 mmHg
